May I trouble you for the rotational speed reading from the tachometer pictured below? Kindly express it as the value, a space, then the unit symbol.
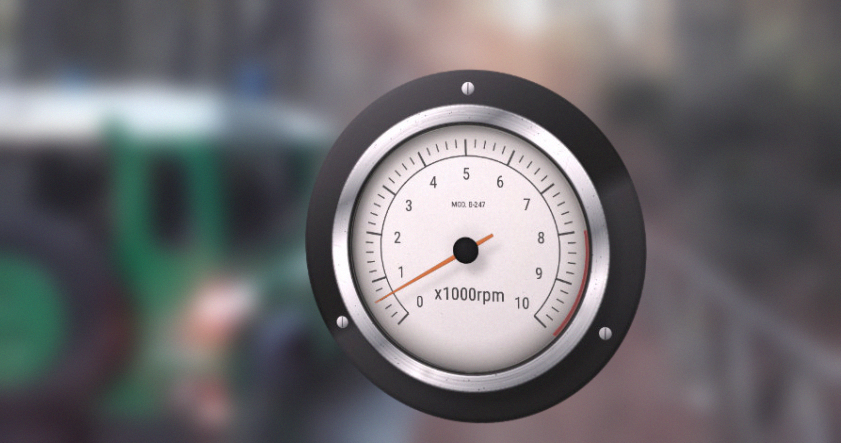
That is 600 rpm
